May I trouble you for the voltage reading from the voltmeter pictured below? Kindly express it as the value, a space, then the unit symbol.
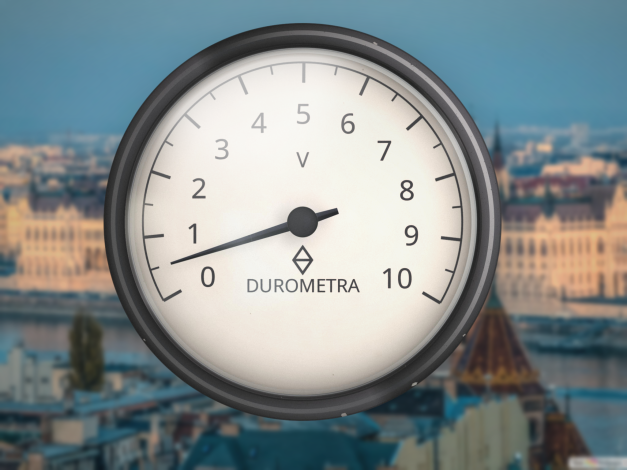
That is 0.5 V
